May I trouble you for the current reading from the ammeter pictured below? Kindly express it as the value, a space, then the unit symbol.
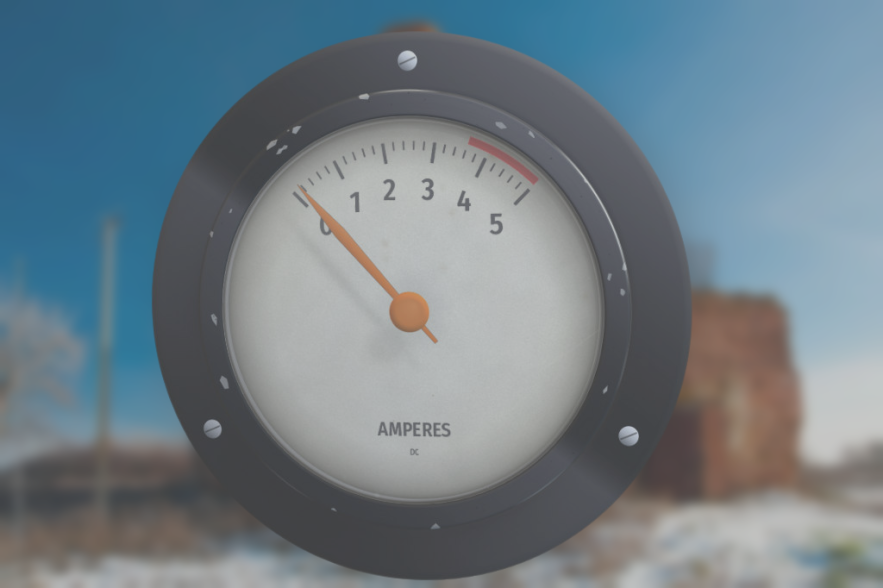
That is 0.2 A
